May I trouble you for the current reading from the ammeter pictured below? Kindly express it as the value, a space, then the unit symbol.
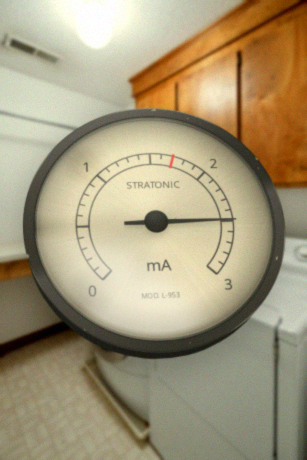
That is 2.5 mA
